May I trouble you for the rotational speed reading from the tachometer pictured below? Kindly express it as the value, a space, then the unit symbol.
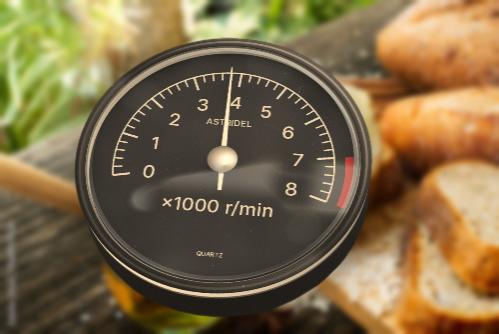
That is 3800 rpm
